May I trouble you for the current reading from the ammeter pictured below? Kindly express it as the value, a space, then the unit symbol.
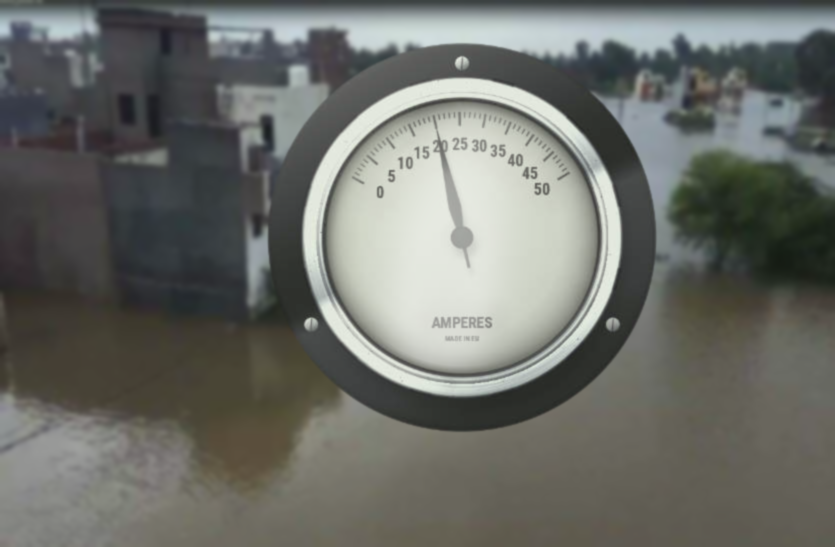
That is 20 A
